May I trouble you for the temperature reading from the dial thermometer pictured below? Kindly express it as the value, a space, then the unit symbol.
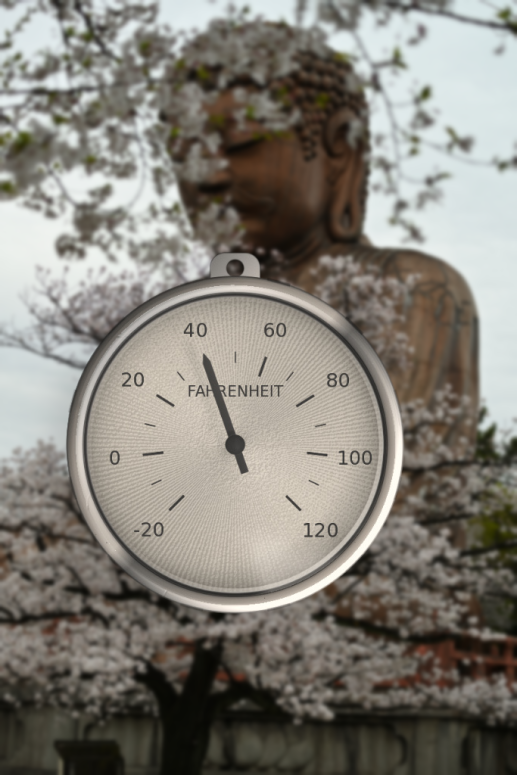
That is 40 °F
